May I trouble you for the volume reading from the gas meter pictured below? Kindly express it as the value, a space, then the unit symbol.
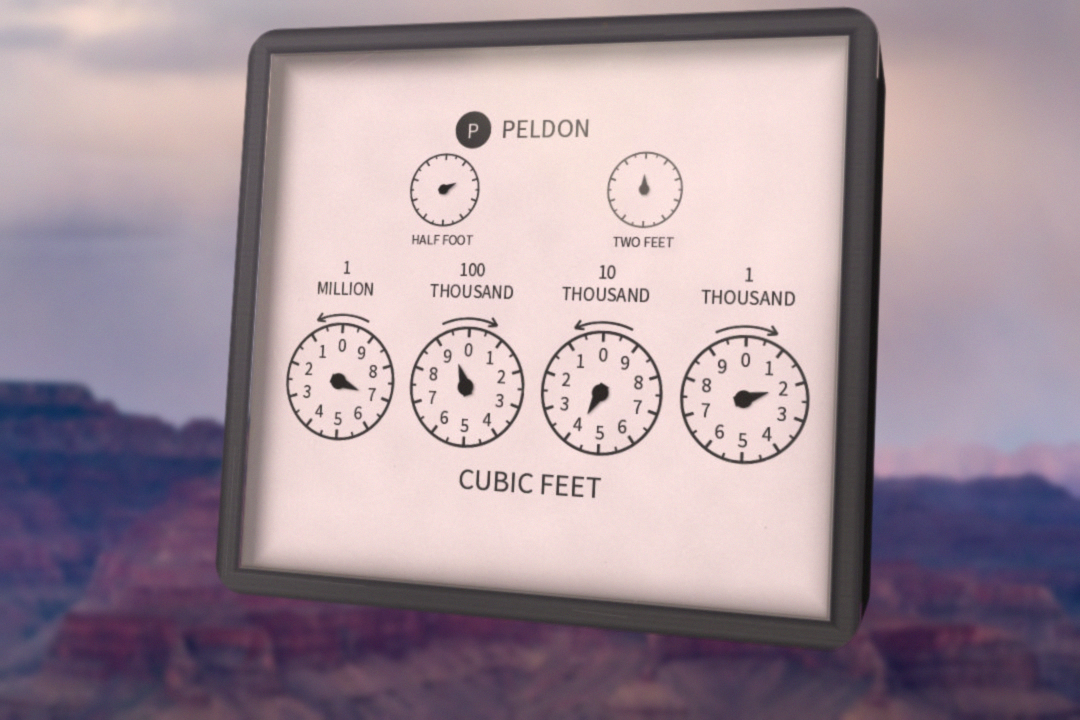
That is 694200 ft³
